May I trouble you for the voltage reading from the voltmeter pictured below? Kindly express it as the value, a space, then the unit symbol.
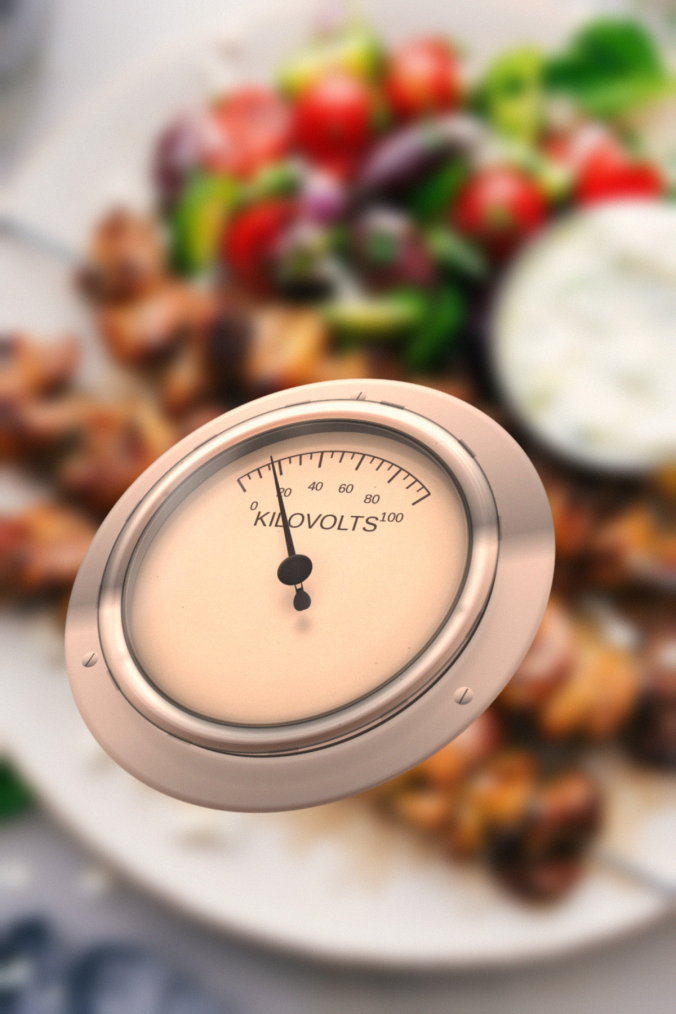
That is 17.5 kV
